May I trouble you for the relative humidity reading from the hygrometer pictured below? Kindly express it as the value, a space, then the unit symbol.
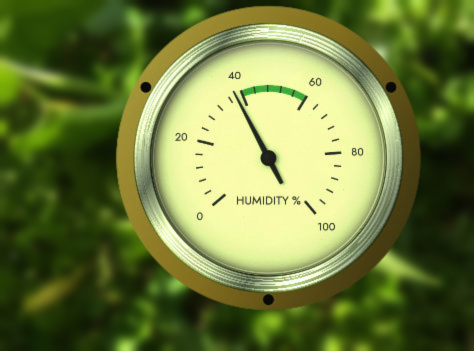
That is 38 %
